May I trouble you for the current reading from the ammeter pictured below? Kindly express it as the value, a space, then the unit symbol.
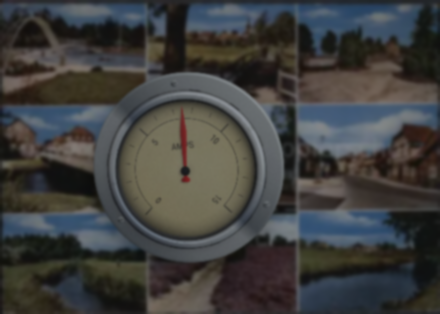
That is 7.5 A
